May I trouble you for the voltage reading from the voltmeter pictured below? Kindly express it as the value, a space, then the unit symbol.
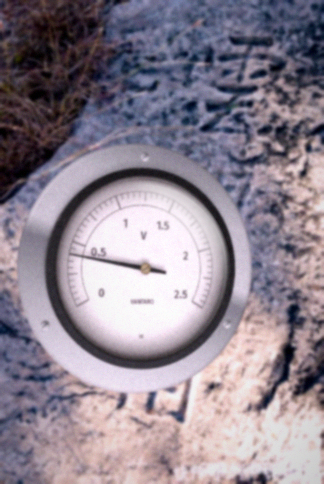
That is 0.4 V
